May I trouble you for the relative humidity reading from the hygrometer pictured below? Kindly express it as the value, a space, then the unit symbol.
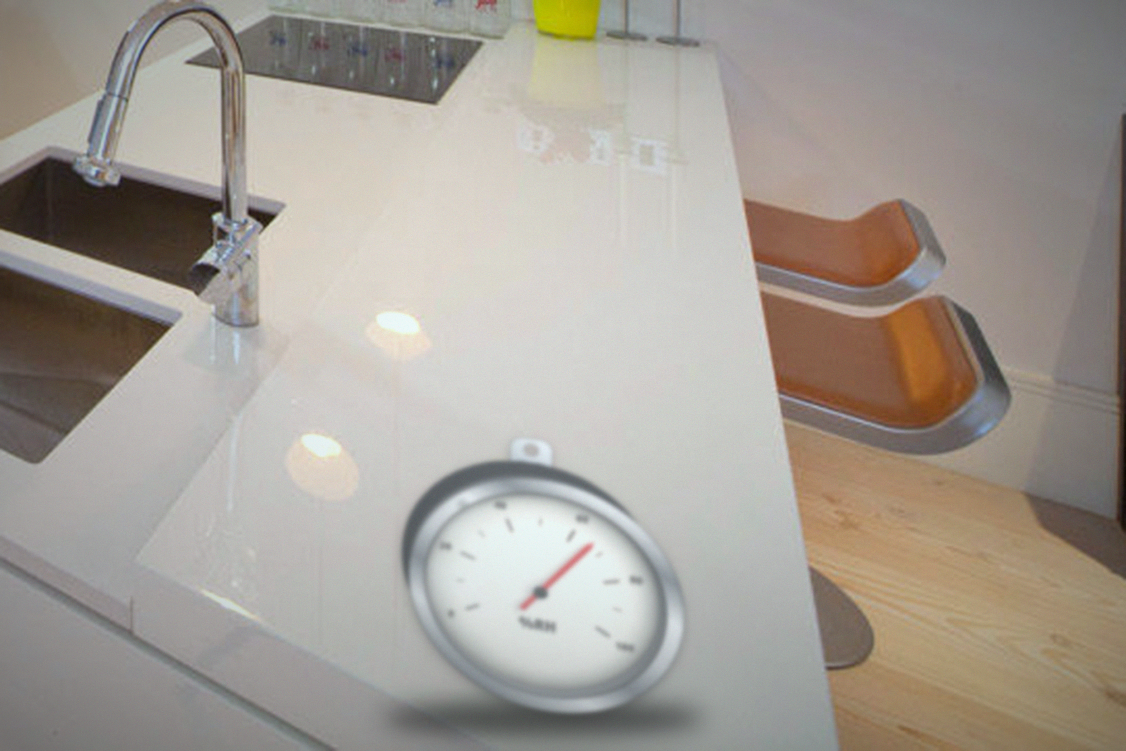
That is 65 %
